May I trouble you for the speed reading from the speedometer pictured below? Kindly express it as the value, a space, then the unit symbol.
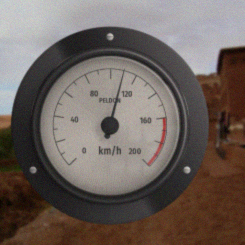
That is 110 km/h
